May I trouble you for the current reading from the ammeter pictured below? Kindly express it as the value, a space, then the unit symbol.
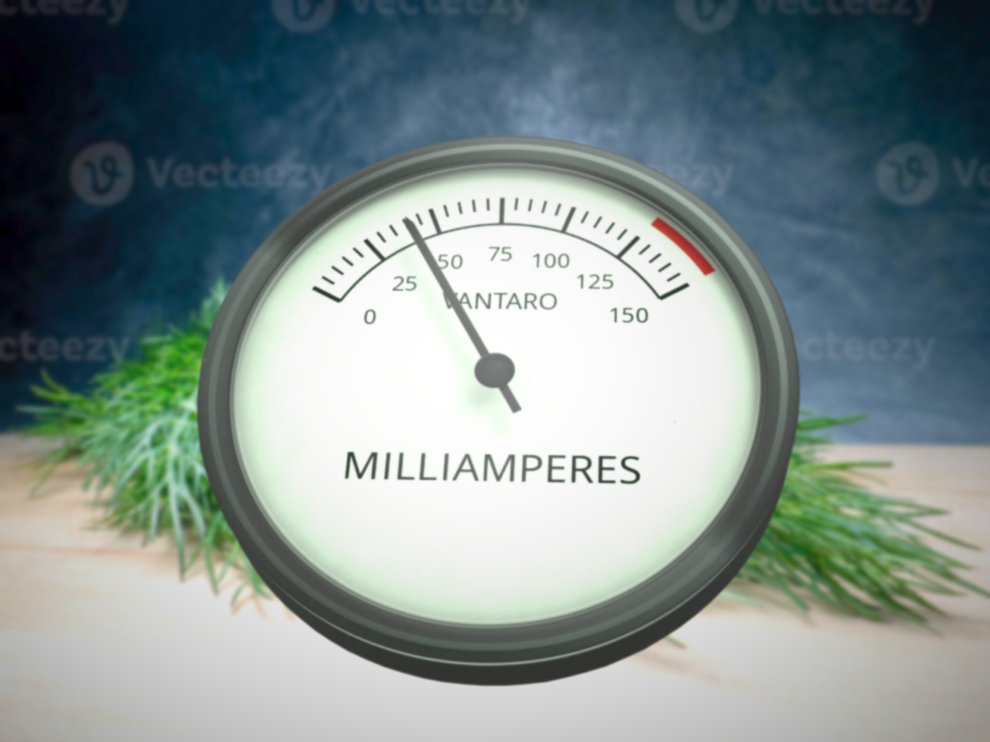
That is 40 mA
